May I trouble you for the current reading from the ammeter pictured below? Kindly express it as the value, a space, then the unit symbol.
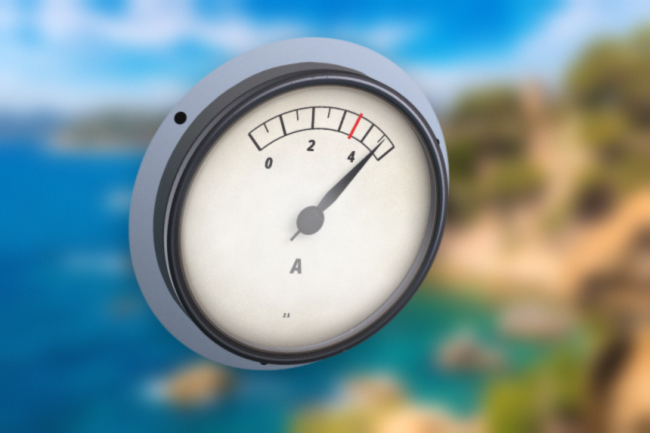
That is 4.5 A
